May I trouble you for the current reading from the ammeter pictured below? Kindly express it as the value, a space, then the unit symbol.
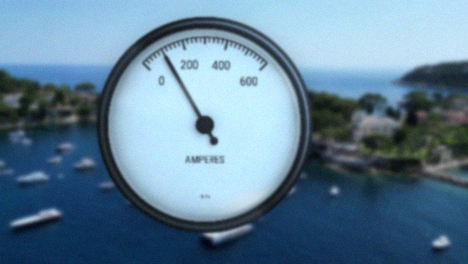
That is 100 A
